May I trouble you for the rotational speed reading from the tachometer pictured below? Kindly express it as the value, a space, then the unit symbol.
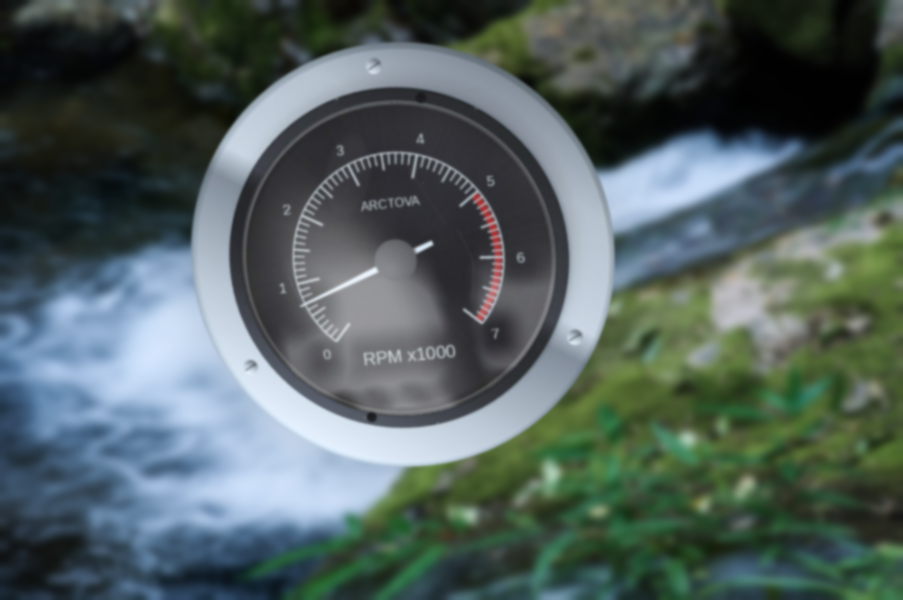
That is 700 rpm
